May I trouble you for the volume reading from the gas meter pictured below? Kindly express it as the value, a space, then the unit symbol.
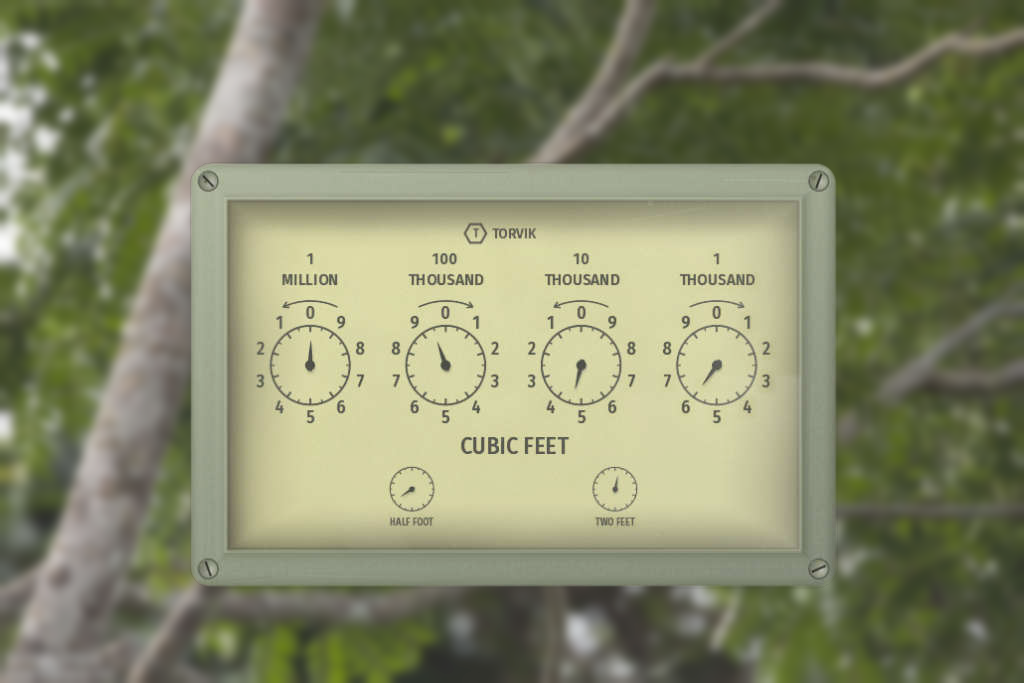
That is 994600 ft³
